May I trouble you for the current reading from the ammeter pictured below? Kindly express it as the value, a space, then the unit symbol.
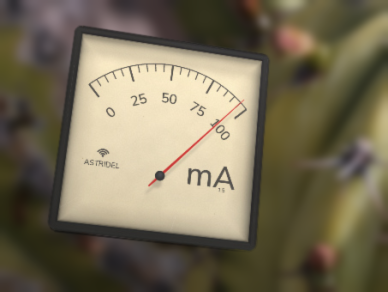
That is 95 mA
